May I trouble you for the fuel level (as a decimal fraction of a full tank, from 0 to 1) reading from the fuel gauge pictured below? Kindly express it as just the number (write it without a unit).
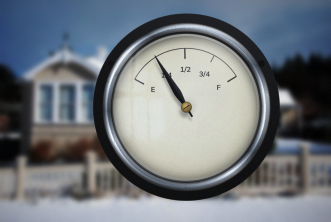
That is 0.25
